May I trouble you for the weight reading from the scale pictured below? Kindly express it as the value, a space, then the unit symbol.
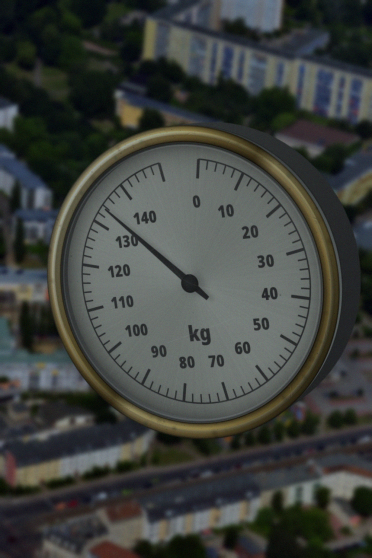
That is 134 kg
